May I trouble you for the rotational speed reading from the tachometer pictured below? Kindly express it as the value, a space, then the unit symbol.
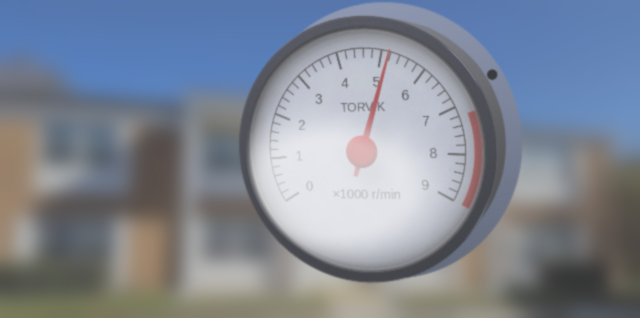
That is 5200 rpm
